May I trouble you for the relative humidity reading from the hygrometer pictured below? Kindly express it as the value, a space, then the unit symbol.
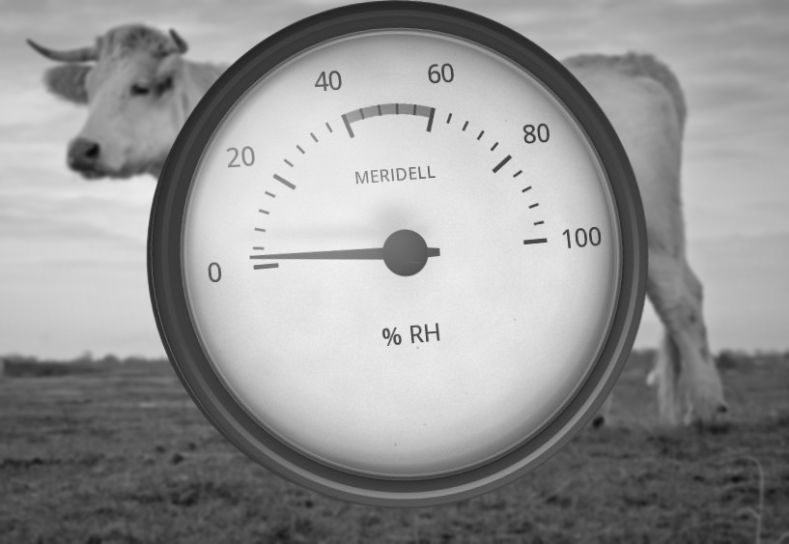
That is 2 %
